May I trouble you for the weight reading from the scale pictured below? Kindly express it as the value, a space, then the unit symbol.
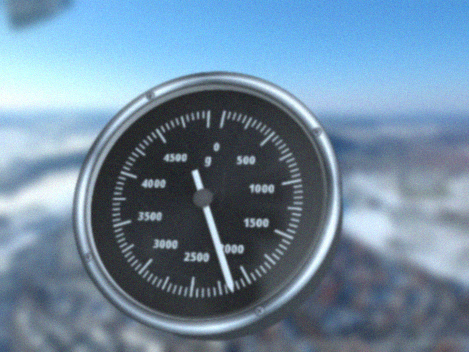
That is 2150 g
